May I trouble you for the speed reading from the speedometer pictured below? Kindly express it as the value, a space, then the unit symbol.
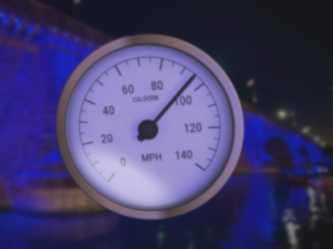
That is 95 mph
